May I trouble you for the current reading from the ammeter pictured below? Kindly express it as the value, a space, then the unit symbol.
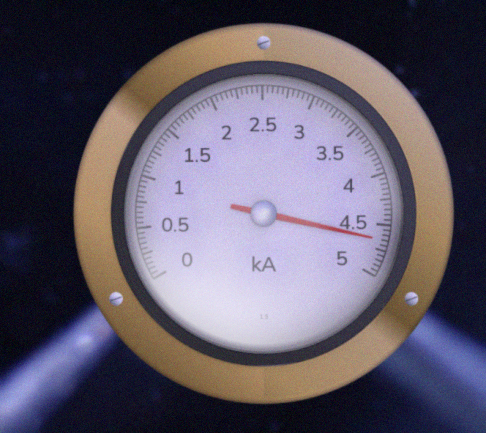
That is 4.65 kA
